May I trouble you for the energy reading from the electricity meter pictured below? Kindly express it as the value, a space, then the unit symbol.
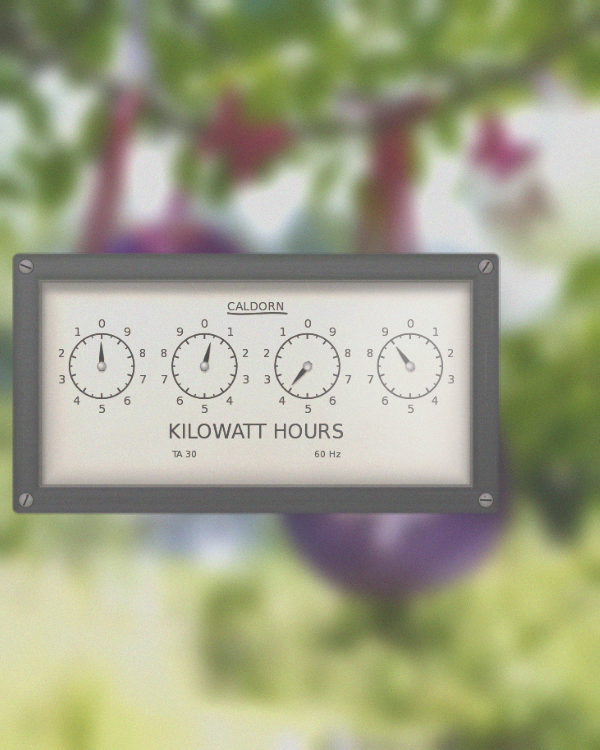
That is 39 kWh
